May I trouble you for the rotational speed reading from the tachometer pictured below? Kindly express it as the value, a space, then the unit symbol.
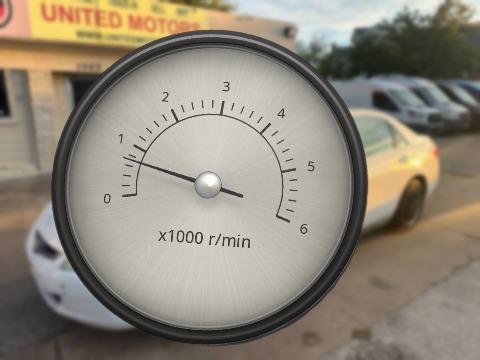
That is 700 rpm
